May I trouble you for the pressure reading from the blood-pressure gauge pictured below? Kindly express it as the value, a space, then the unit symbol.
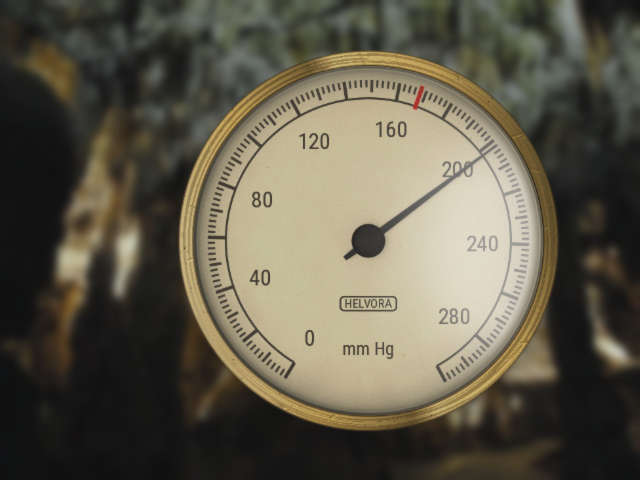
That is 202 mmHg
